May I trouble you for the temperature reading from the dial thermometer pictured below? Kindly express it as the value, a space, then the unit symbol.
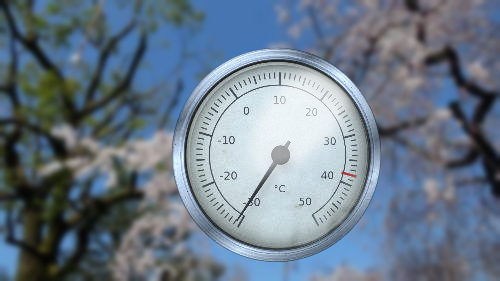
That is -29 °C
